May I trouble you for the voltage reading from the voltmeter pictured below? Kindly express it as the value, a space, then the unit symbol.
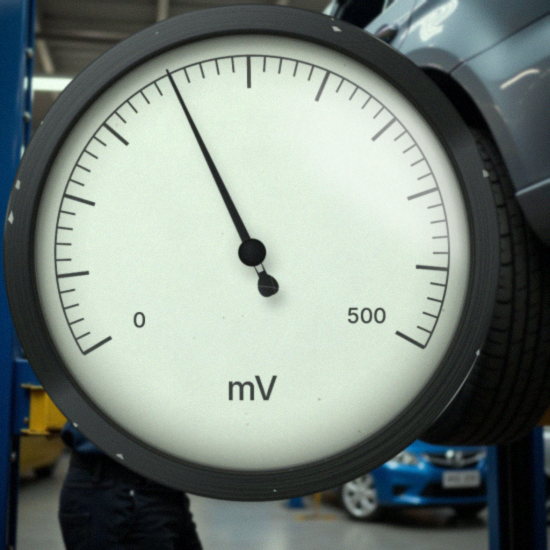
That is 200 mV
